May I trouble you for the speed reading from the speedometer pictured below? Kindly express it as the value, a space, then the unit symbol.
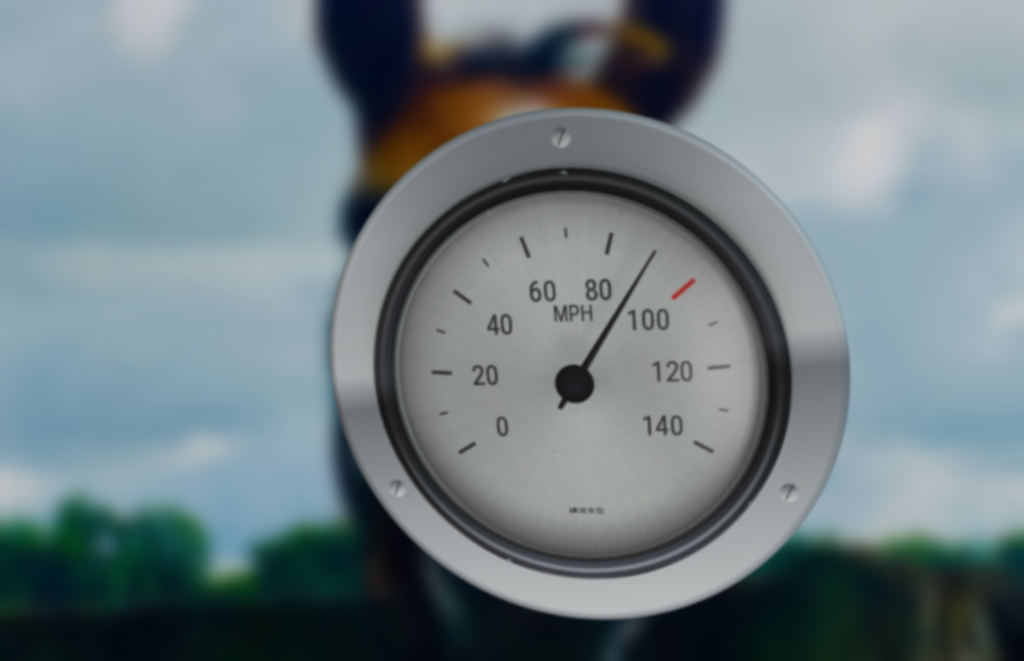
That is 90 mph
